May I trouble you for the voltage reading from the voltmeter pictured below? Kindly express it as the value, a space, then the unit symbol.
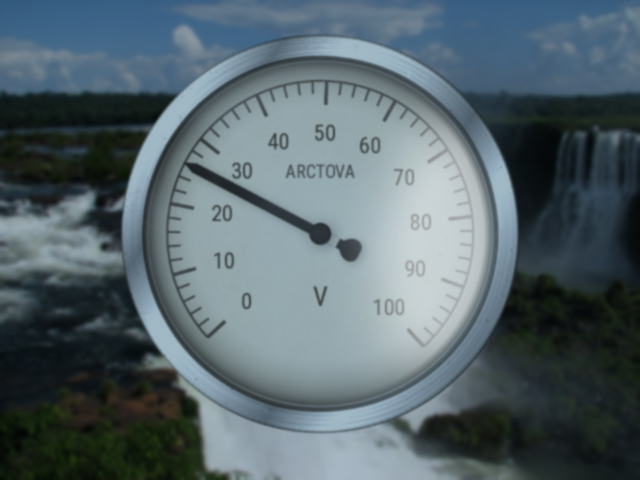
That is 26 V
